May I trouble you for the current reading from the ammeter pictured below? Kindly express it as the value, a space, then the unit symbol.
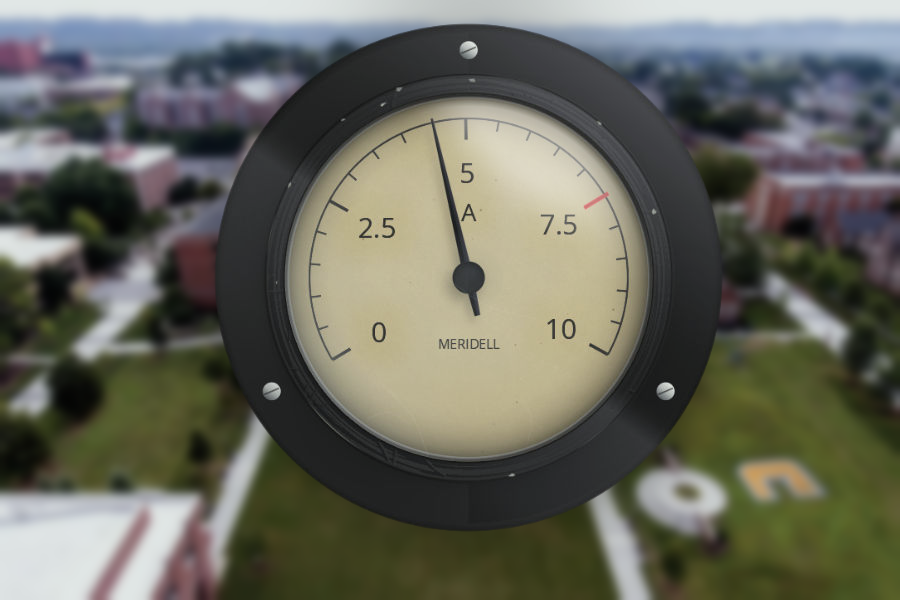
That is 4.5 A
